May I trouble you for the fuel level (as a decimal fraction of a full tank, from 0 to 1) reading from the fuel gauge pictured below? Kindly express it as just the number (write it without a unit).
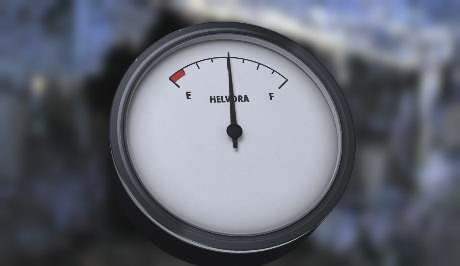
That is 0.5
